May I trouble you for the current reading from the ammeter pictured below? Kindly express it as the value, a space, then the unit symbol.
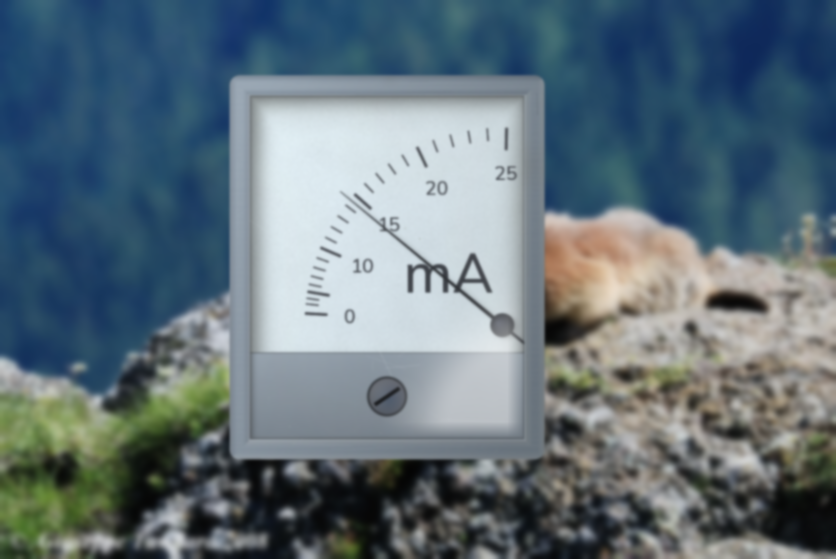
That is 14.5 mA
